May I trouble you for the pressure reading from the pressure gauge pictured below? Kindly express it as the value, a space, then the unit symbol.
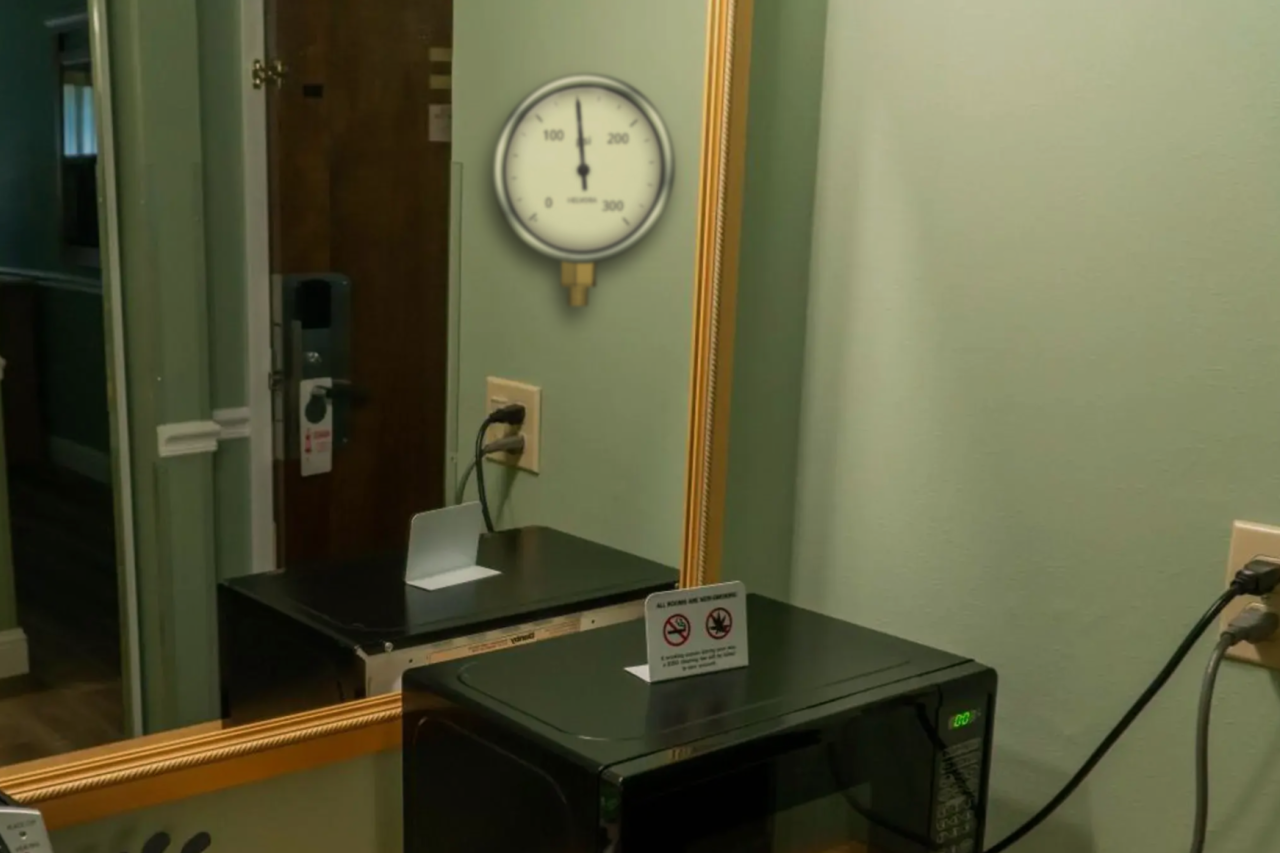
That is 140 psi
